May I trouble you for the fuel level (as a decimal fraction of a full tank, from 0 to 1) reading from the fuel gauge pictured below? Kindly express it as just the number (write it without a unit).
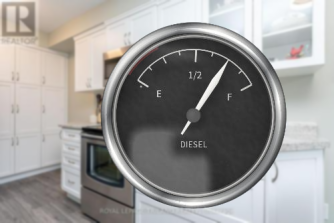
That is 0.75
